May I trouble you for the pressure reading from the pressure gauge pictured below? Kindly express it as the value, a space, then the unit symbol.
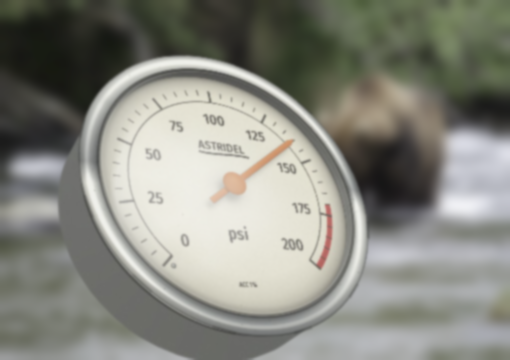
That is 140 psi
